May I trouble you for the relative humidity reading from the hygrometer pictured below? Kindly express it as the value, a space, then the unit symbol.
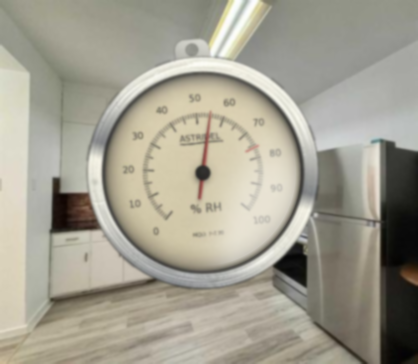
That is 55 %
